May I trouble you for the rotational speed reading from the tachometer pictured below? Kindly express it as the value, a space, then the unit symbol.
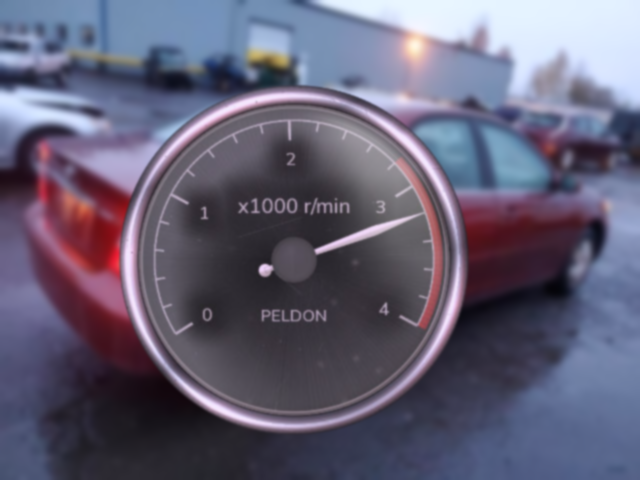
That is 3200 rpm
